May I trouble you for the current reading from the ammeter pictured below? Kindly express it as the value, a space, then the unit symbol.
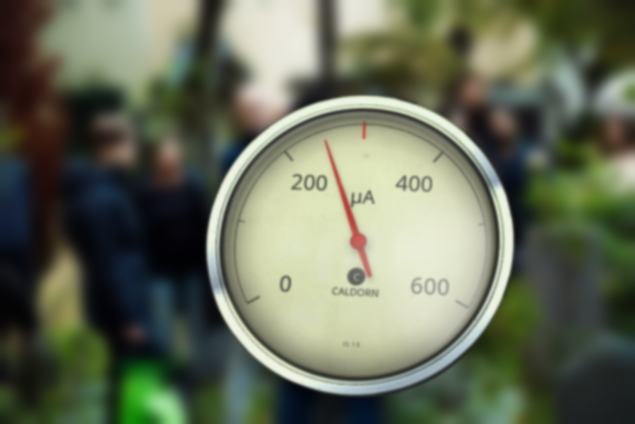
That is 250 µA
